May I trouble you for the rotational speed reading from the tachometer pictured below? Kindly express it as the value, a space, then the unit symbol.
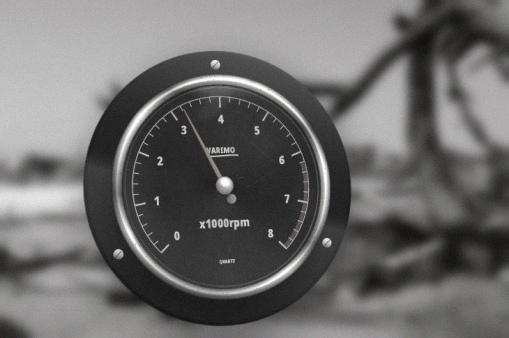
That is 3200 rpm
